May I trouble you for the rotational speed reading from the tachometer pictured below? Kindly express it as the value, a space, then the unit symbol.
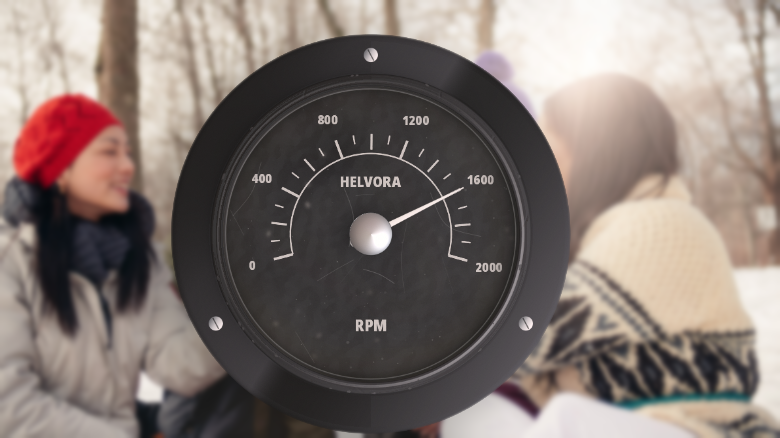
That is 1600 rpm
